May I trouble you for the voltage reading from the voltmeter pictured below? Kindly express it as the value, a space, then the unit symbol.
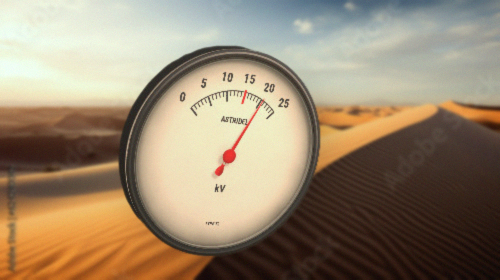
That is 20 kV
